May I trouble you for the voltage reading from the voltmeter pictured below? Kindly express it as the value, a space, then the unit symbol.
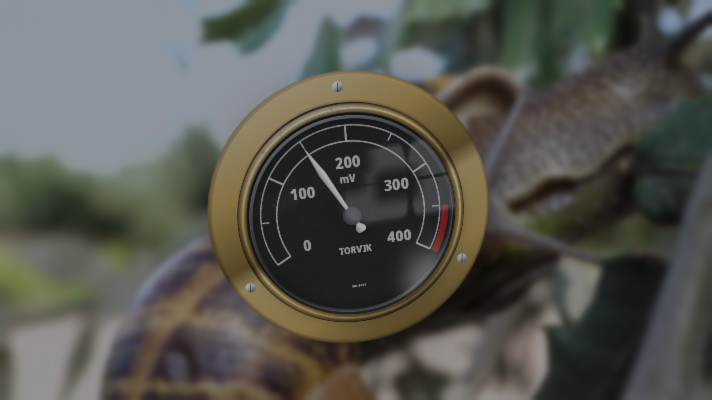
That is 150 mV
